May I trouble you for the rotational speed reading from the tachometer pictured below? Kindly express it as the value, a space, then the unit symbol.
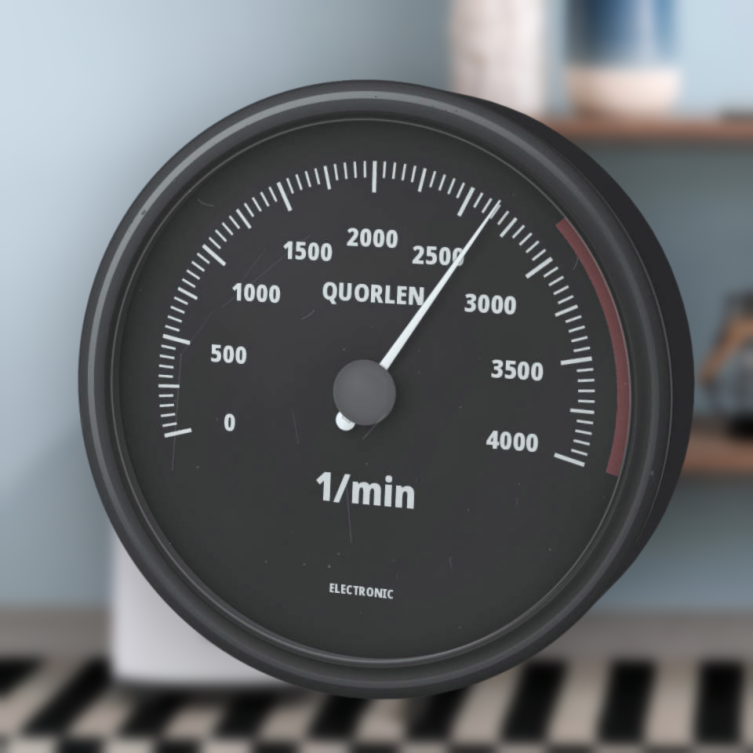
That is 2650 rpm
